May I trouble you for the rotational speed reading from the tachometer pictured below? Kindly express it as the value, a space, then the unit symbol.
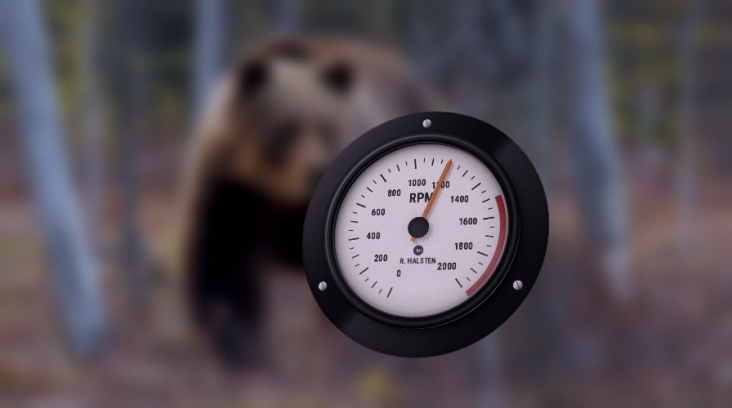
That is 1200 rpm
